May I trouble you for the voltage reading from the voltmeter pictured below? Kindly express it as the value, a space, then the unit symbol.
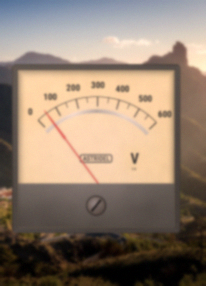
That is 50 V
